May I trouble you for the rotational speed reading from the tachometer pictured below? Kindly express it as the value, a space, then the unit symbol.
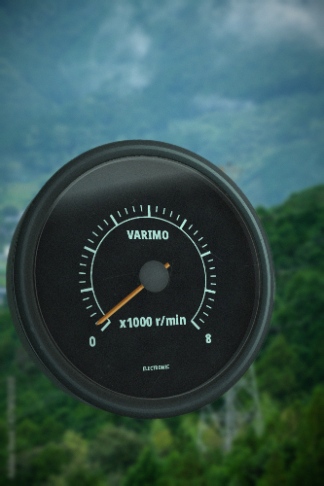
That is 200 rpm
